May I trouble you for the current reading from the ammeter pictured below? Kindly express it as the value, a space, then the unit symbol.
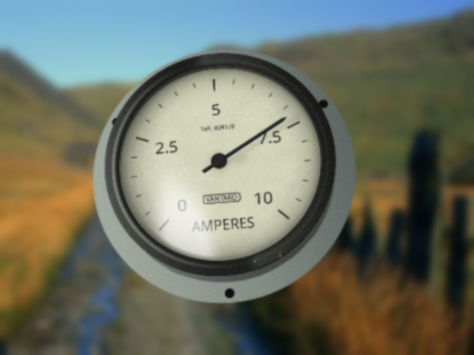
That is 7.25 A
